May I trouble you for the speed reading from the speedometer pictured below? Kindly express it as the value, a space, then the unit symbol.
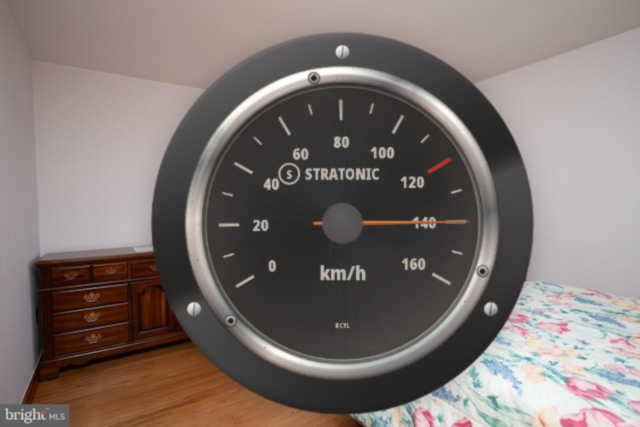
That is 140 km/h
